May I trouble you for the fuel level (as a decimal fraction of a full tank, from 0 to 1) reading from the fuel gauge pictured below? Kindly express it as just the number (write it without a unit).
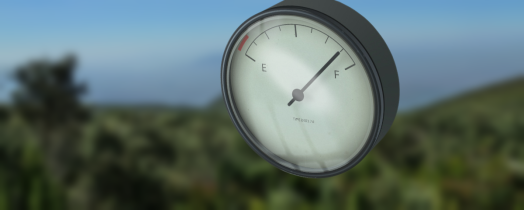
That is 0.875
